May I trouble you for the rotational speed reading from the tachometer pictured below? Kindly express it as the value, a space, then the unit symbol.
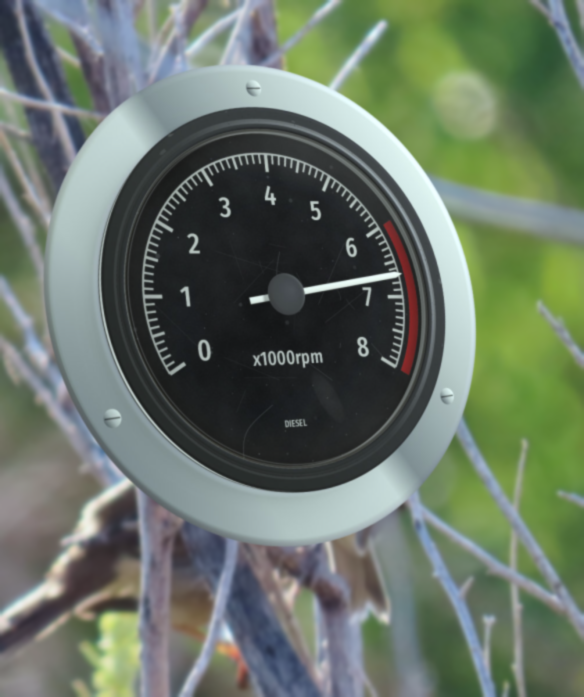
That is 6700 rpm
